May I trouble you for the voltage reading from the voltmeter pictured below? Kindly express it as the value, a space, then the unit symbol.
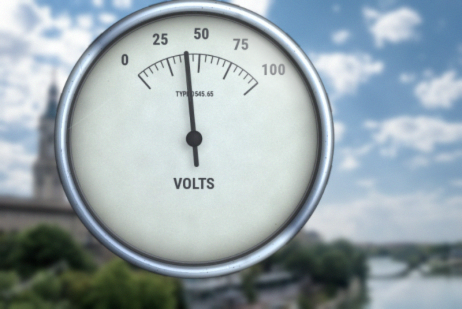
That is 40 V
